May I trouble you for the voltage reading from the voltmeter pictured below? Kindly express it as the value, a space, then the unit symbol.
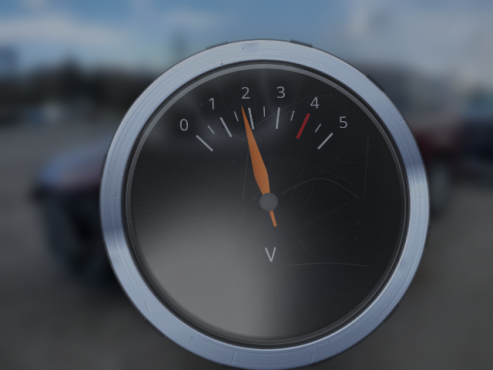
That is 1.75 V
